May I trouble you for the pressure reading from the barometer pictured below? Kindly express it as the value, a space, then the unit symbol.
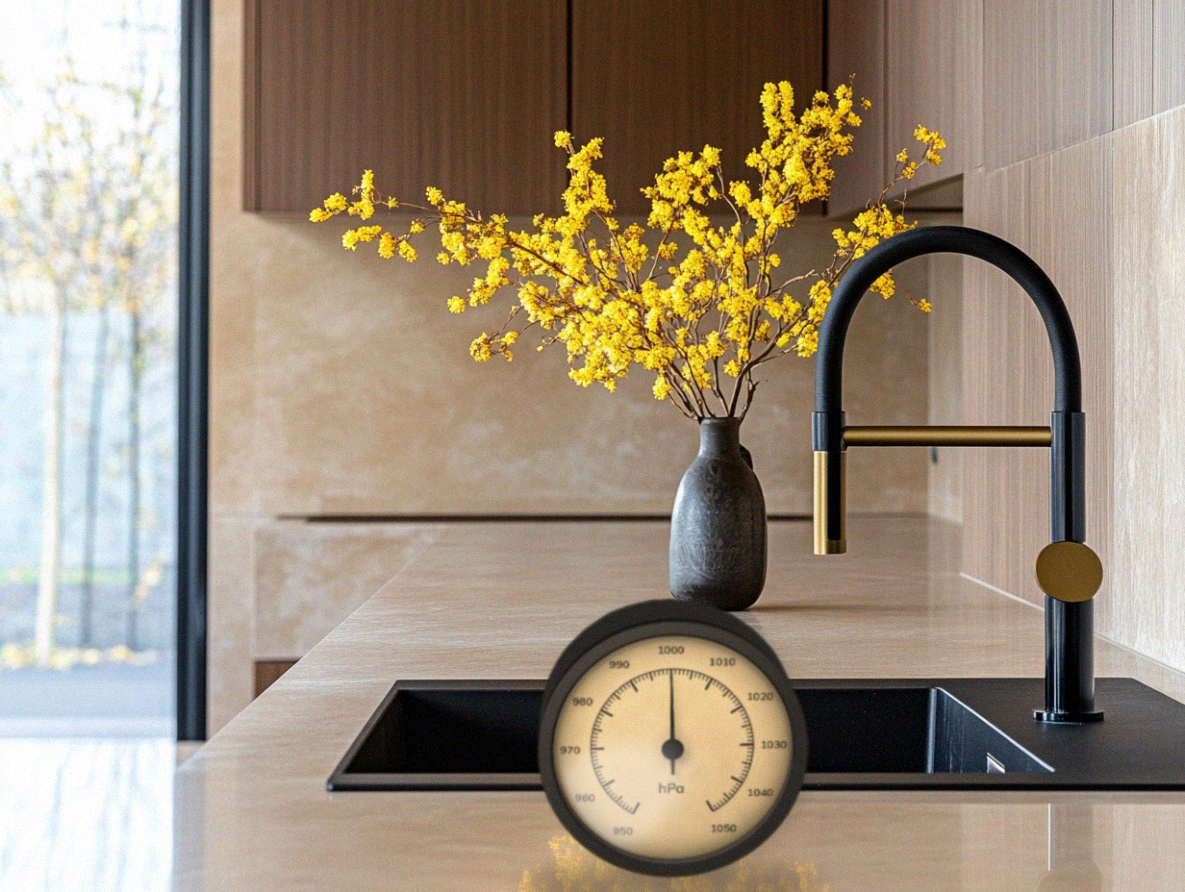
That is 1000 hPa
